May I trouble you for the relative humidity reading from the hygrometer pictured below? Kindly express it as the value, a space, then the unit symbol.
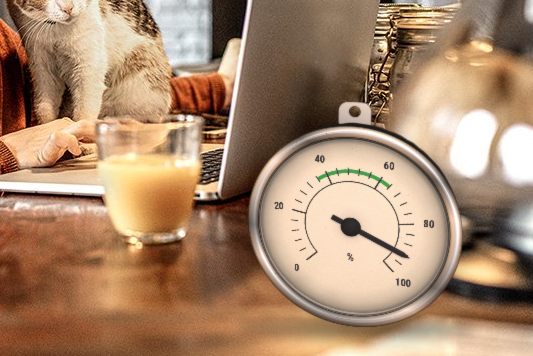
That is 92 %
